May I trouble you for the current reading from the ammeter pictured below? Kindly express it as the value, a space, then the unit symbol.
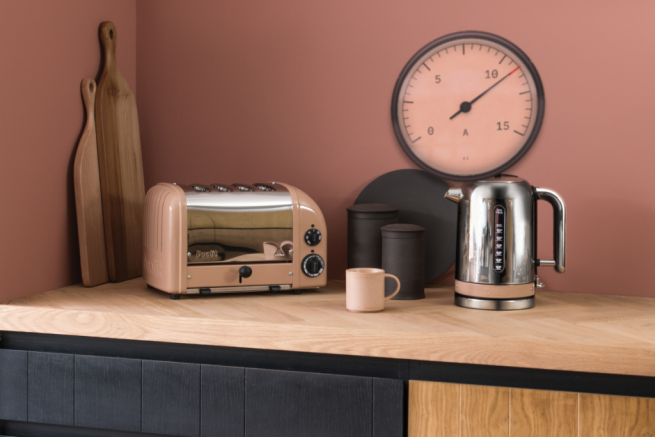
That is 11 A
